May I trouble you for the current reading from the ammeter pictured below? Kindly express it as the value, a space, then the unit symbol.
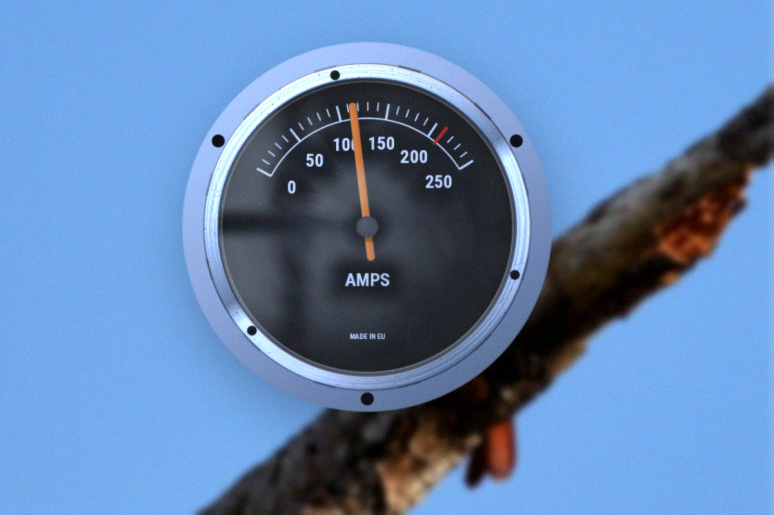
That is 115 A
